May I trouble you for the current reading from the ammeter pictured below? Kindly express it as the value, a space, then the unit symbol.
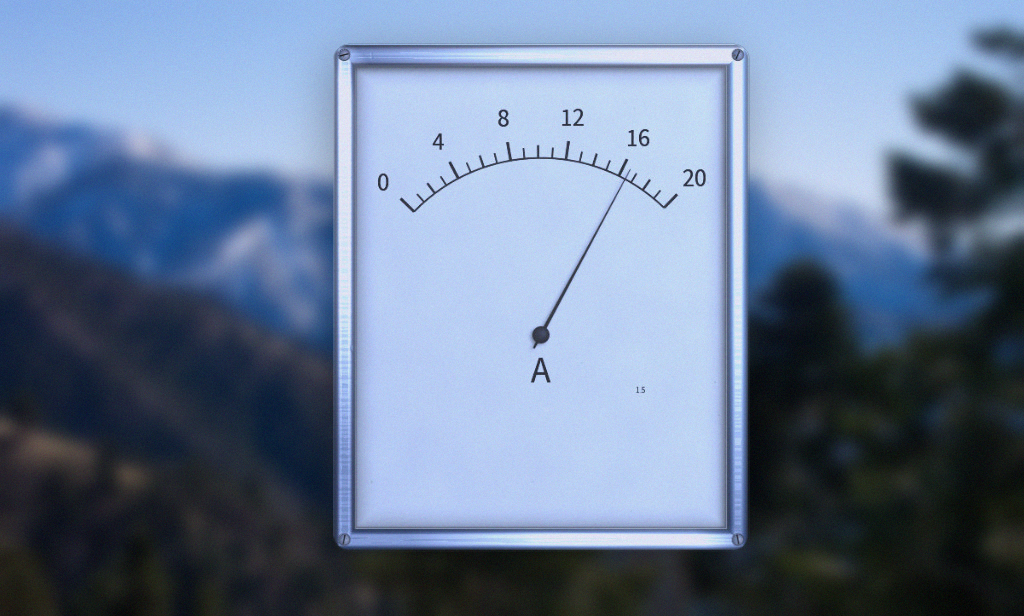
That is 16.5 A
